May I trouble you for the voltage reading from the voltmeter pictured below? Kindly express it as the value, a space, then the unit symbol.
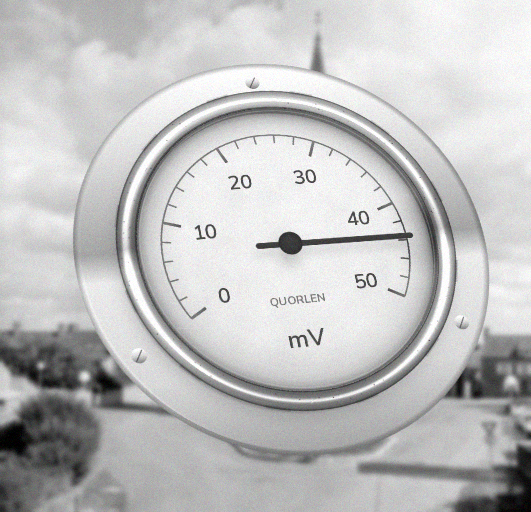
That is 44 mV
